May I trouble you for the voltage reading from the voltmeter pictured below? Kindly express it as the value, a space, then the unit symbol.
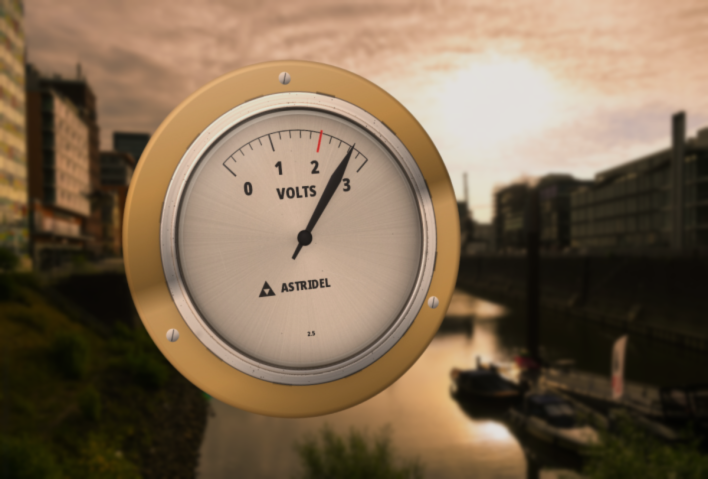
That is 2.6 V
